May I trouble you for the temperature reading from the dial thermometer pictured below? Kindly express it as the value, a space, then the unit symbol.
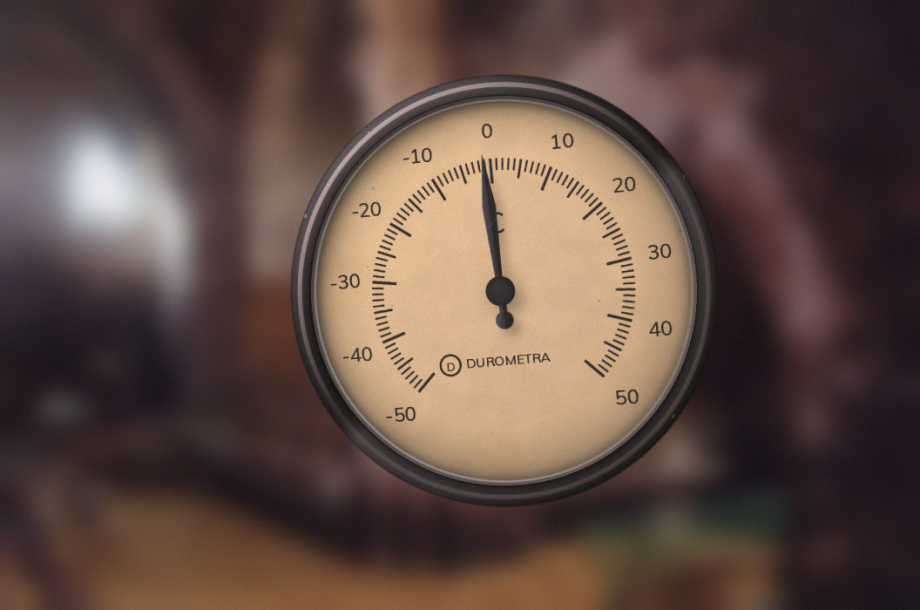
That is -1 °C
